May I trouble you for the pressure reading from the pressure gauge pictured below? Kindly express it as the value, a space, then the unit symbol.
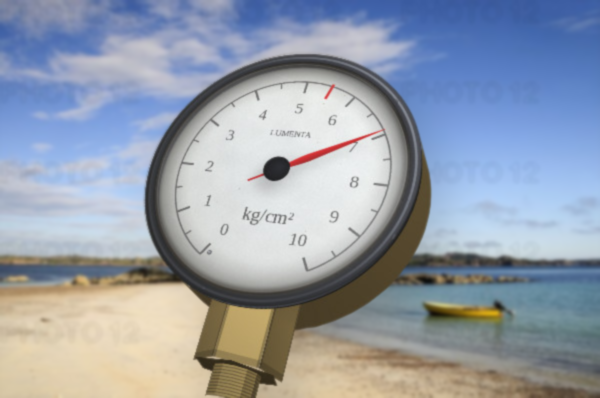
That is 7 kg/cm²
